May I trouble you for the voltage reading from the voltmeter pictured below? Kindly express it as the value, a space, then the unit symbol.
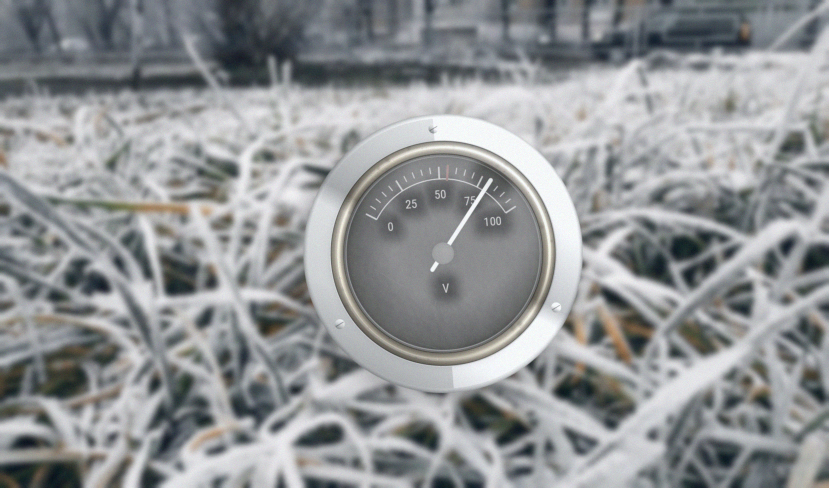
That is 80 V
